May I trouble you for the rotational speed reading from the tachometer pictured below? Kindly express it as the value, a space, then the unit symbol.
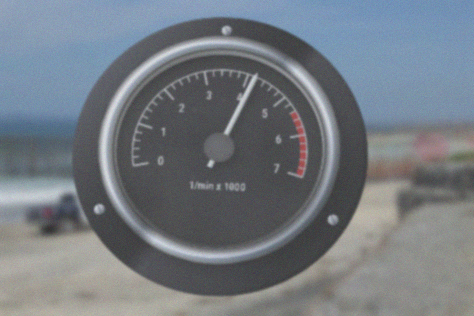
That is 4200 rpm
